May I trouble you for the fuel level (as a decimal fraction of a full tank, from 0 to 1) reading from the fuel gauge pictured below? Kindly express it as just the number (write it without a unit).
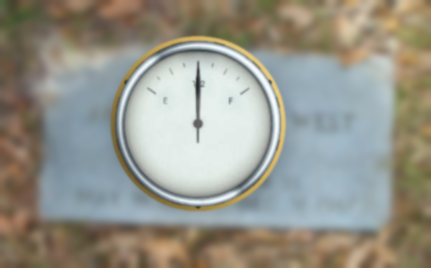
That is 0.5
